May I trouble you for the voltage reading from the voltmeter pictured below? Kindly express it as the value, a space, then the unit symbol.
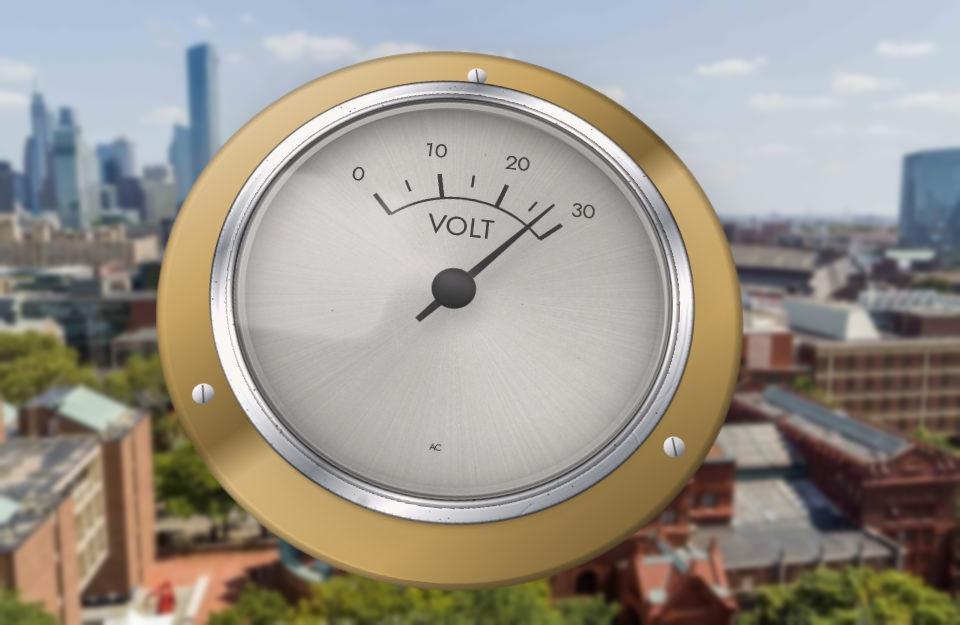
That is 27.5 V
